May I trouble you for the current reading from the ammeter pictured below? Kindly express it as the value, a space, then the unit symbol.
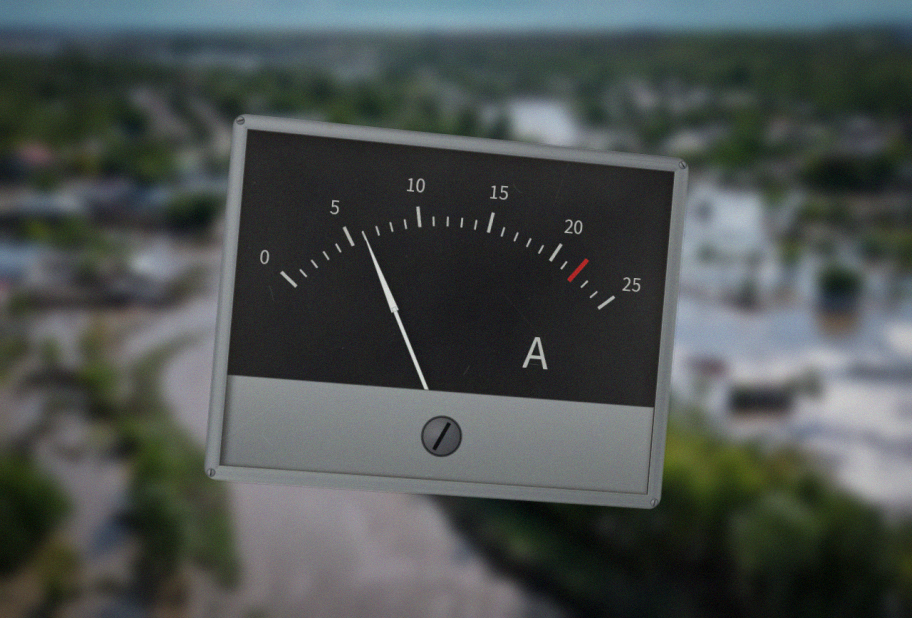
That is 6 A
